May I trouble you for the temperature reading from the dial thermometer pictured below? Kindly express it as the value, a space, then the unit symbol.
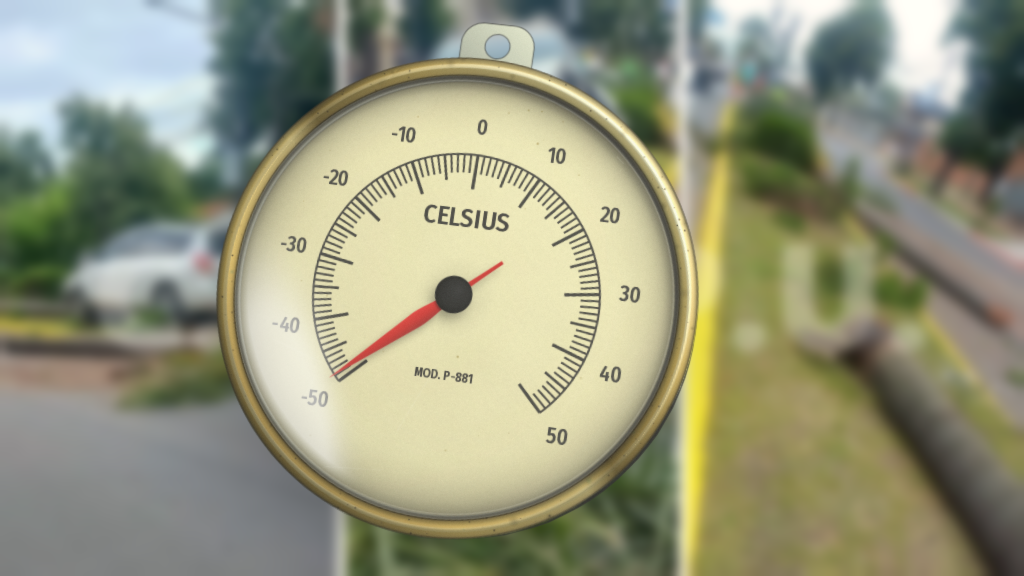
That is -49 °C
